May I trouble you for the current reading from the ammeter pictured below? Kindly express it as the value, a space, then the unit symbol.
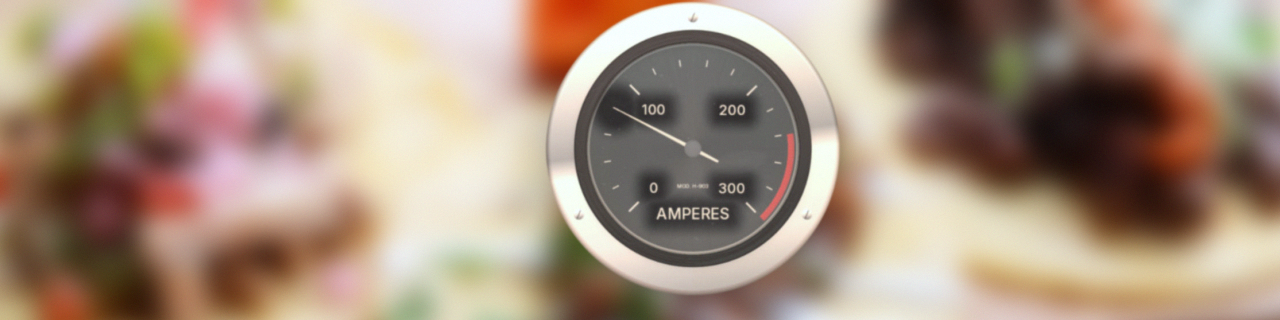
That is 80 A
